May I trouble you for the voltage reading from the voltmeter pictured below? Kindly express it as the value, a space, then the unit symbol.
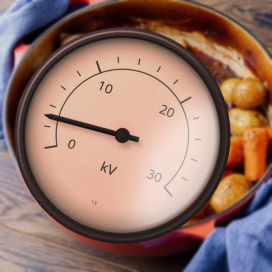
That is 3 kV
